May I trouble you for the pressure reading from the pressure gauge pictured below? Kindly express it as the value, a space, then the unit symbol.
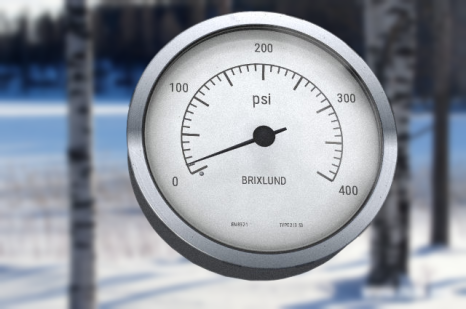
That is 10 psi
